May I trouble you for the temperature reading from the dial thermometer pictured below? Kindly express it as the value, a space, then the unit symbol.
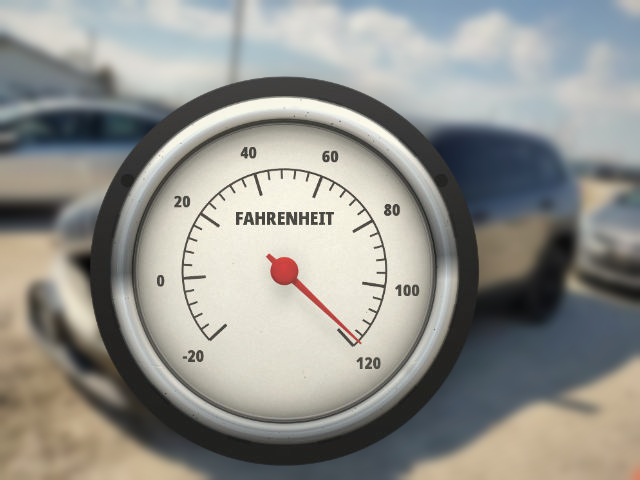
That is 118 °F
